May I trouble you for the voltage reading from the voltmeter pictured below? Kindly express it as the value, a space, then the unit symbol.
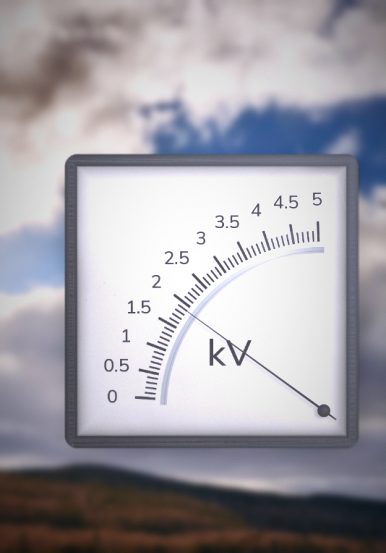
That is 1.9 kV
